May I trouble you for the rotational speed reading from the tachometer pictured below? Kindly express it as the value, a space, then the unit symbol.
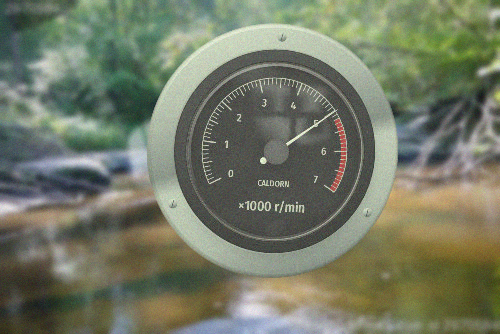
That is 5000 rpm
